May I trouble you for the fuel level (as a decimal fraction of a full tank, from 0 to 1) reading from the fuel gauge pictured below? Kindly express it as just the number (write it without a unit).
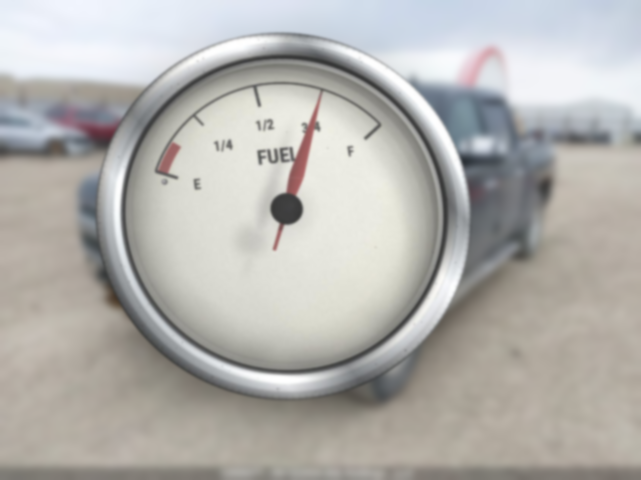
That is 0.75
